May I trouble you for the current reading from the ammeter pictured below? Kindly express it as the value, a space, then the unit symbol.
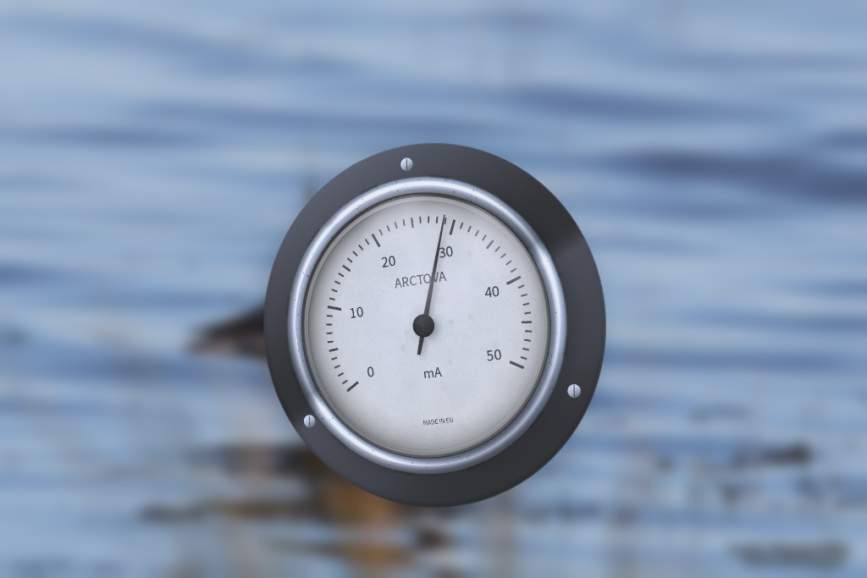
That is 29 mA
